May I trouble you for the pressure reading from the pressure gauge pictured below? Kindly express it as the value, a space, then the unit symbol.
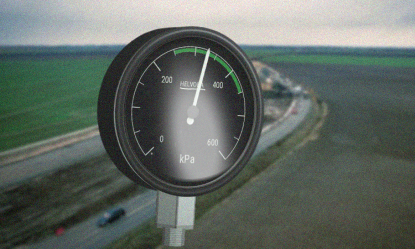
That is 325 kPa
